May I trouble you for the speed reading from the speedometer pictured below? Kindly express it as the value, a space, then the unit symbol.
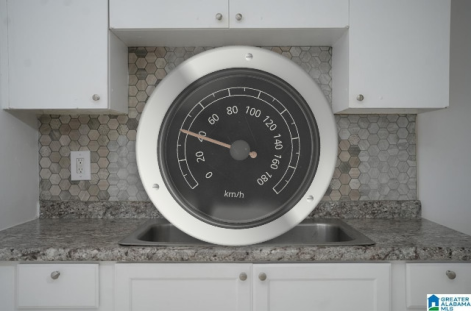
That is 40 km/h
